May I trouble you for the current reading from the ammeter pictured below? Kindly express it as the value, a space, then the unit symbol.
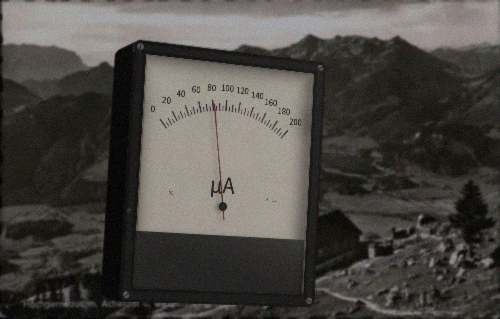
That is 80 µA
